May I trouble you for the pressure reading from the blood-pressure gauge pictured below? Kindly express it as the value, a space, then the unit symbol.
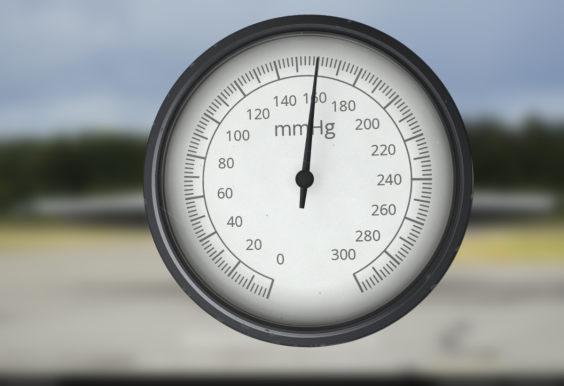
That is 160 mmHg
